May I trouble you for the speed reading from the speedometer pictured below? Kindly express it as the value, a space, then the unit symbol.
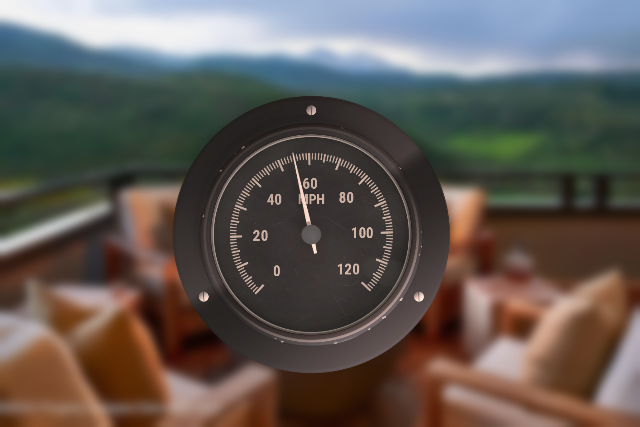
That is 55 mph
